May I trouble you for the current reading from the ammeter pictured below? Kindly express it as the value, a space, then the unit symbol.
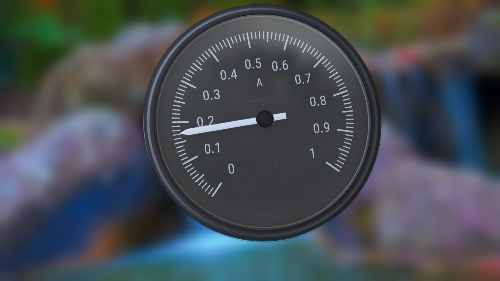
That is 0.17 A
